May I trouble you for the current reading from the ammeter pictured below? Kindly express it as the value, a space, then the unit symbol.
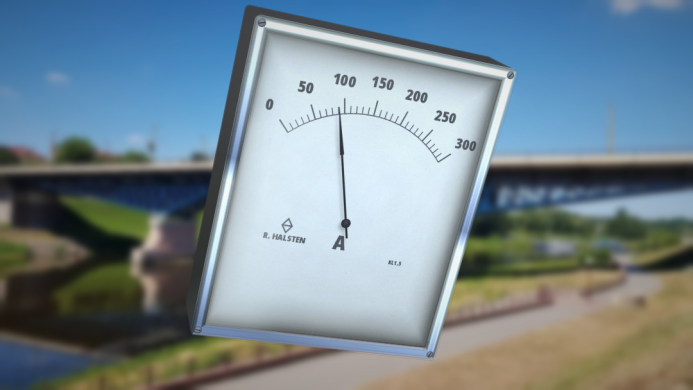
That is 90 A
